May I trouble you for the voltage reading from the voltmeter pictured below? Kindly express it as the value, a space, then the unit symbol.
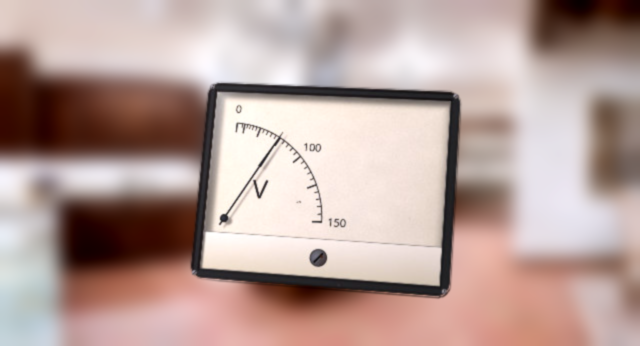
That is 75 V
